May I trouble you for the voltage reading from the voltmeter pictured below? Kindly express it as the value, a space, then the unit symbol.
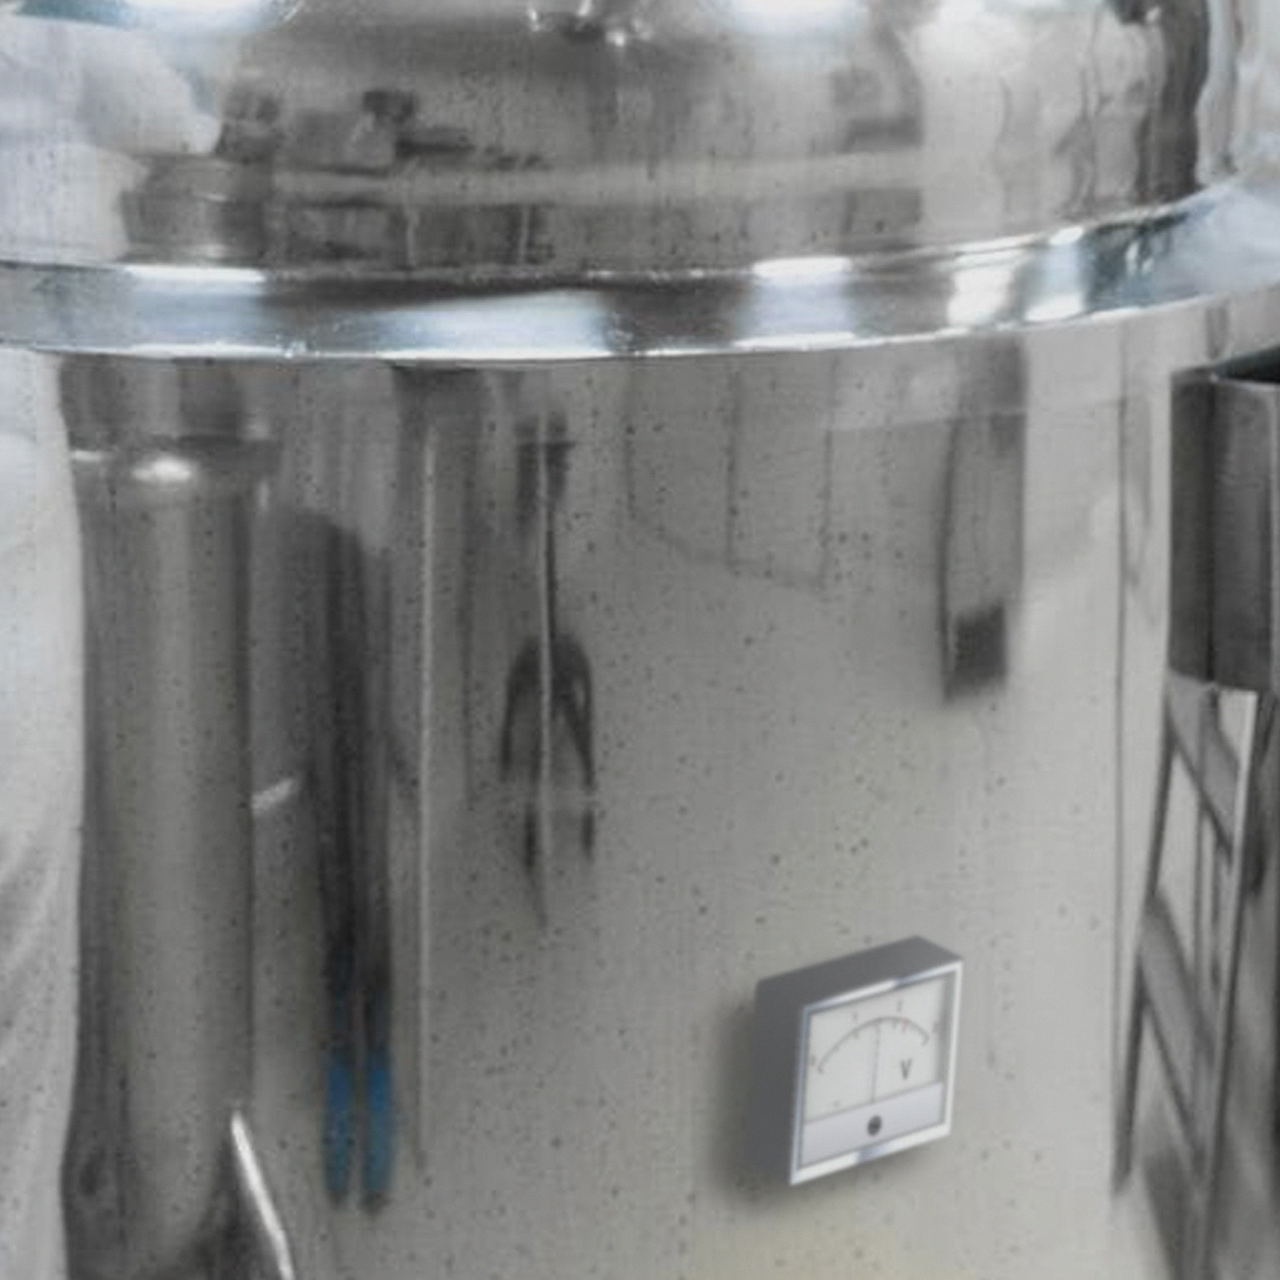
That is 1.5 V
